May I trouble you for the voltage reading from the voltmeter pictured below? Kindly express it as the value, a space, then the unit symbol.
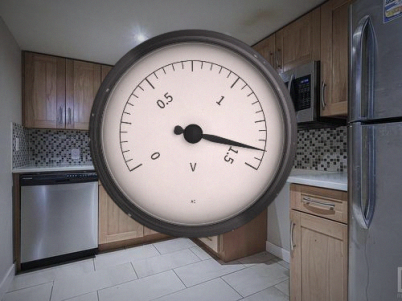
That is 1.4 V
